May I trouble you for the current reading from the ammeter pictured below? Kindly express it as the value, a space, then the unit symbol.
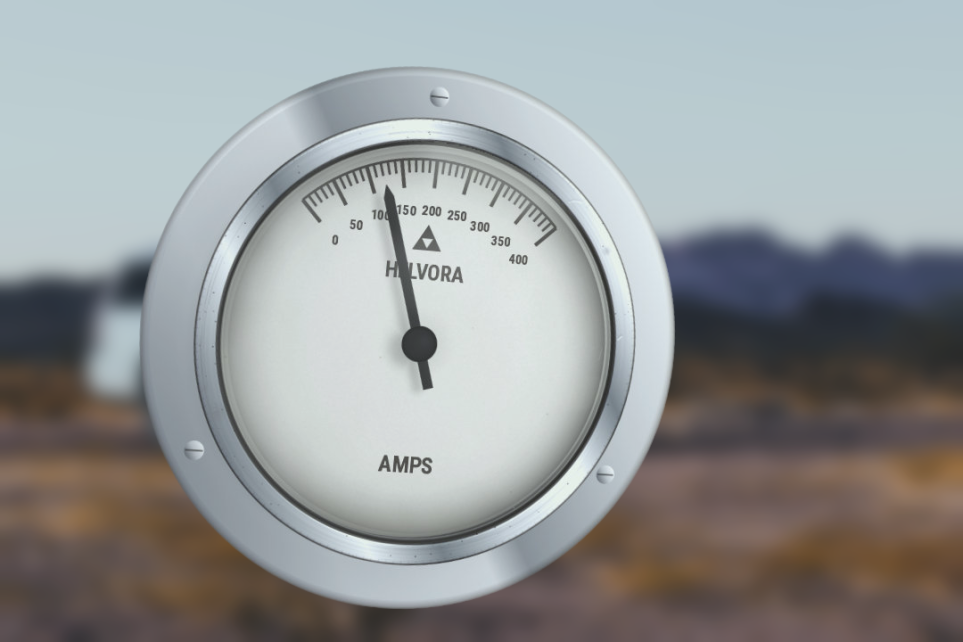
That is 120 A
